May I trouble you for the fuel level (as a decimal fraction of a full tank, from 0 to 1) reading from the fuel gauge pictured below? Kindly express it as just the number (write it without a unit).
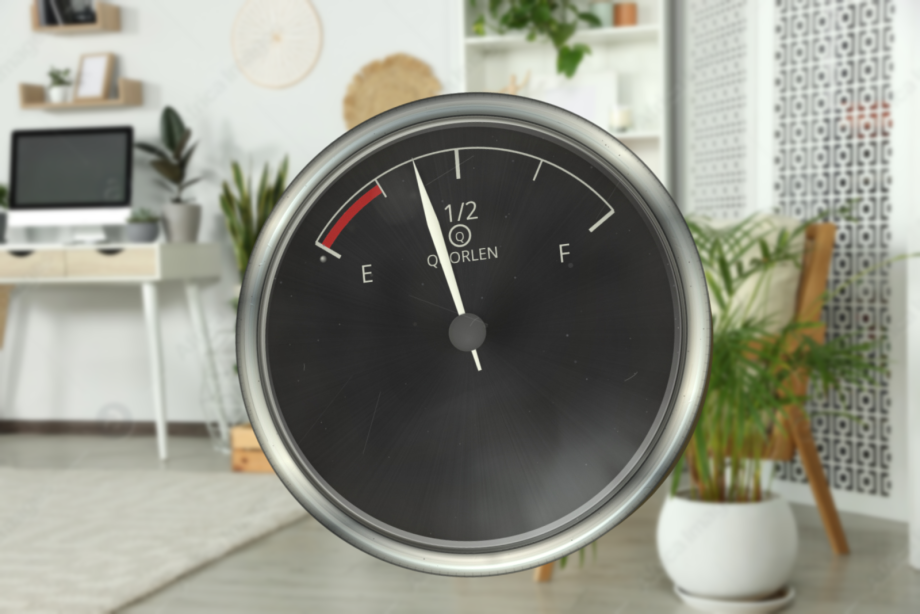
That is 0.375
